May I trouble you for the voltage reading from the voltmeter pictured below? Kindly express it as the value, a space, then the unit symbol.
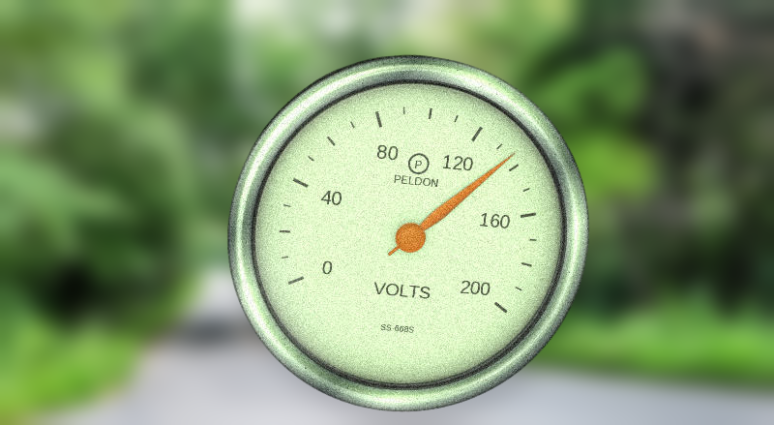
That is 135 V
